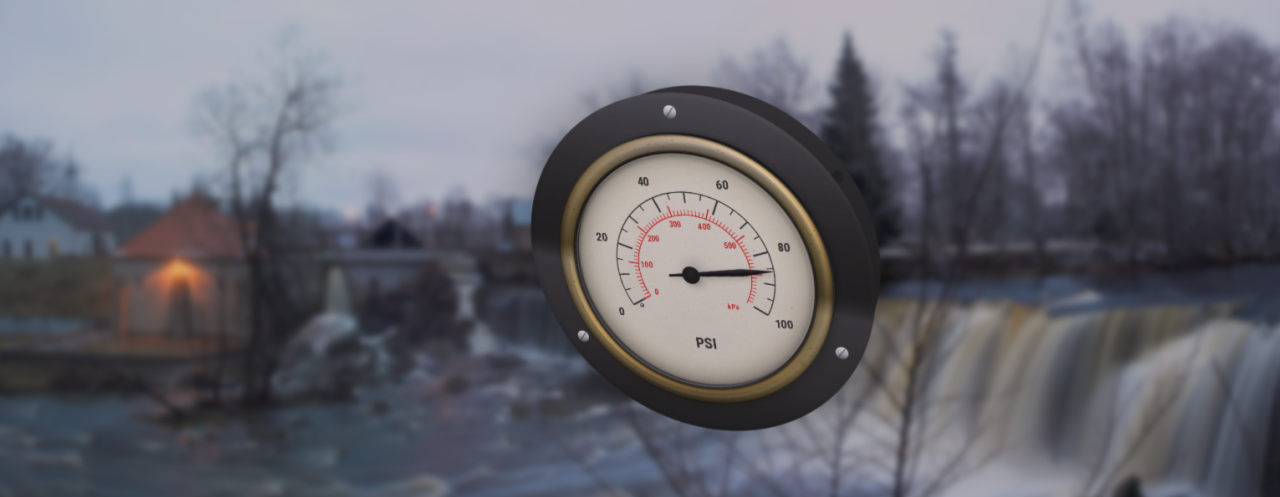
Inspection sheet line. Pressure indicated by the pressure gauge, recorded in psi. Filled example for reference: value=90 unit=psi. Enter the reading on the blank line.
value=85 unit=psi
